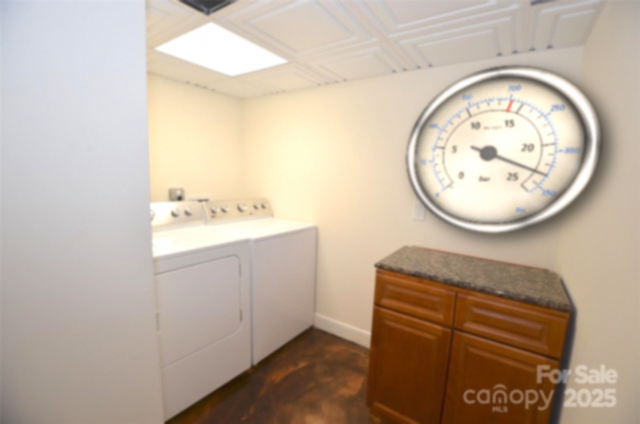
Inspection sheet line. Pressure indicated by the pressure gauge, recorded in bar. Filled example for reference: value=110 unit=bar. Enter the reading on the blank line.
value=23 unit=bar
